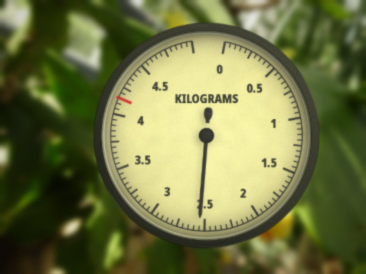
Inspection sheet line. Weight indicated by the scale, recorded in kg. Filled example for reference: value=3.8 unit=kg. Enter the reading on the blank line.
value=2.55 unit=kg
